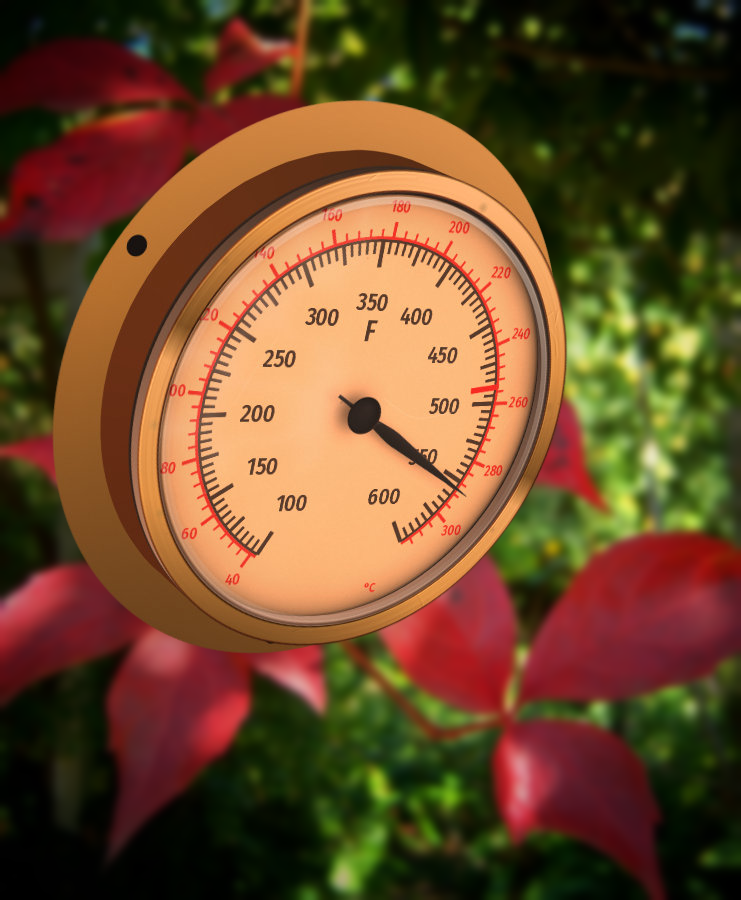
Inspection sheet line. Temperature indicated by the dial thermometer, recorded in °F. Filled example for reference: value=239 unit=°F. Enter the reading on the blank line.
value=555 unit=°F
